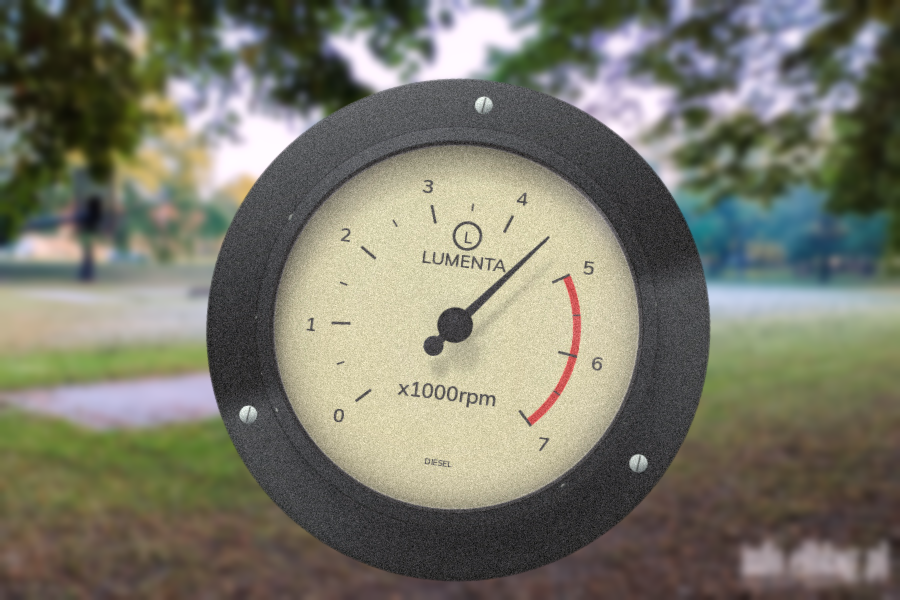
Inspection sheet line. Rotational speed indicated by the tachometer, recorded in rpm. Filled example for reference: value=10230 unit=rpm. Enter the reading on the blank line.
value=4500 unit=rpm
